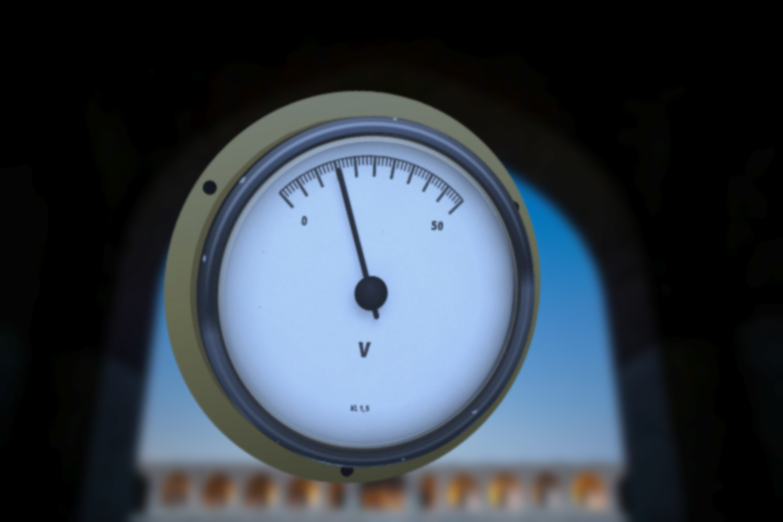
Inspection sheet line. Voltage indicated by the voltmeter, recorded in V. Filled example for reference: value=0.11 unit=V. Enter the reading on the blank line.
value=15 unit=V
